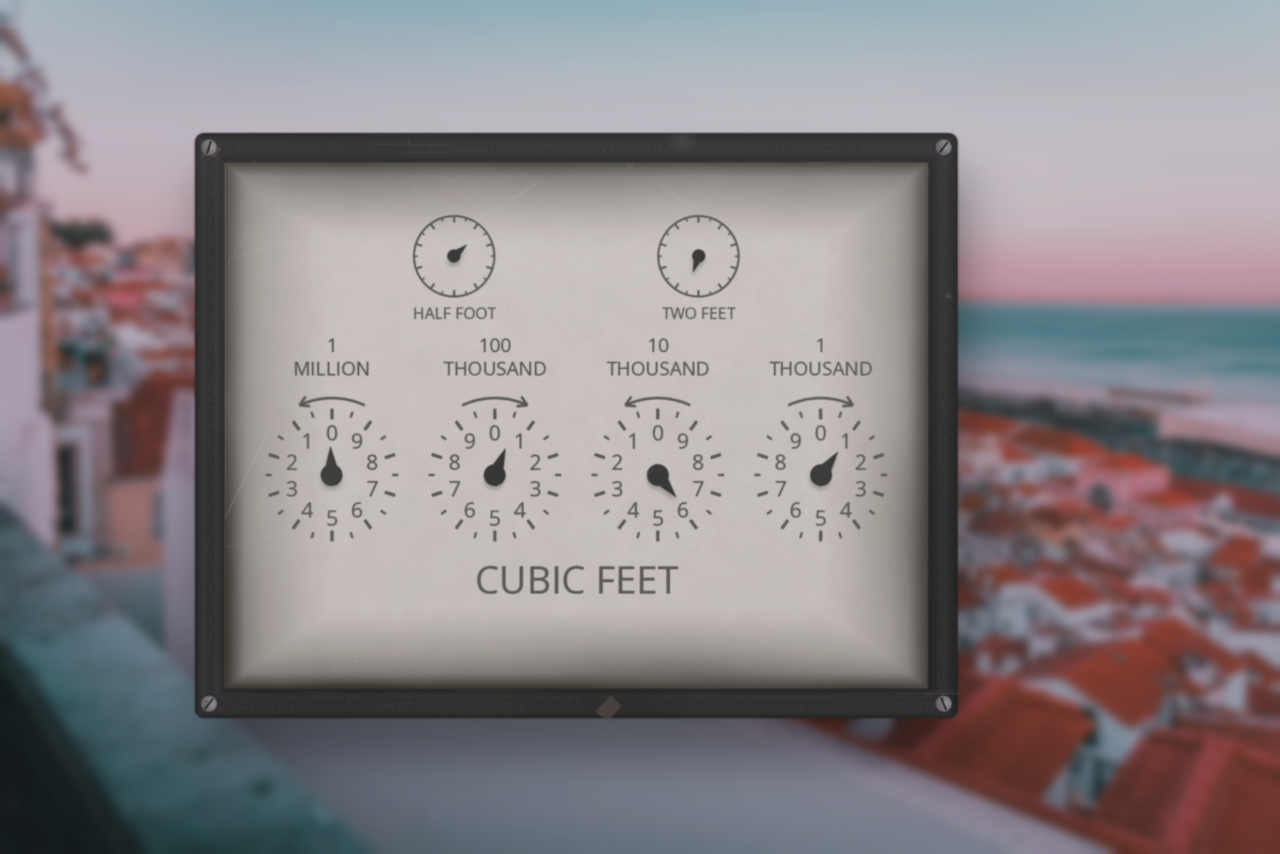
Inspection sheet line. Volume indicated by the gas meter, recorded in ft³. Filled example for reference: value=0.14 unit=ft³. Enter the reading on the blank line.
value=6100 unit=ft³
